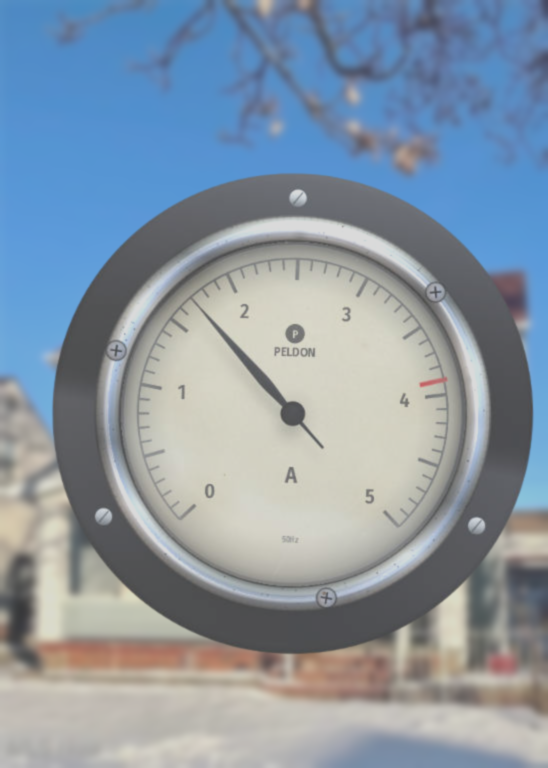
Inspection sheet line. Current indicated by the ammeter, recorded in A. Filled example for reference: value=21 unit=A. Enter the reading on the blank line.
value=1.7 unit=A
